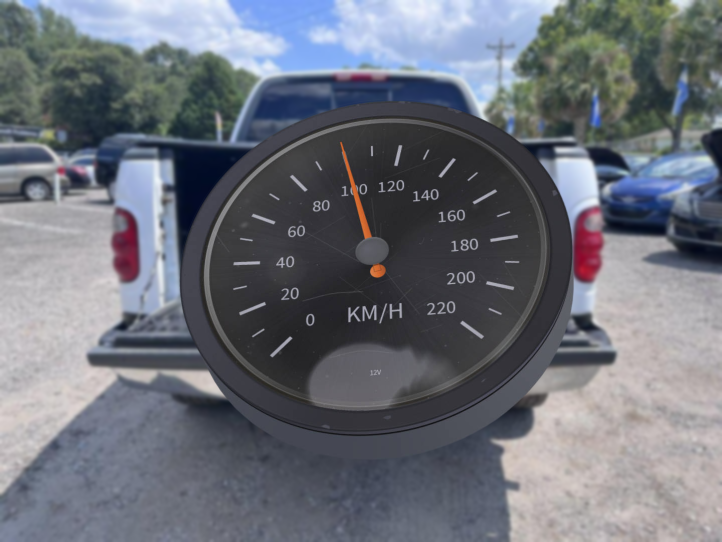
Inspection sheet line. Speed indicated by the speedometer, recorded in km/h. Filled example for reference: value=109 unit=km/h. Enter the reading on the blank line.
value=100 unit=km/h
